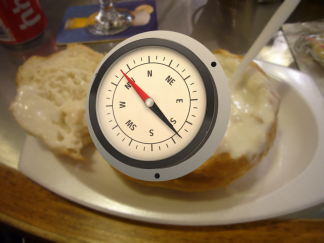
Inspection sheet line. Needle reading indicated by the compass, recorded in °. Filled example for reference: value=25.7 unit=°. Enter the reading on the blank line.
value=320 unit=°
